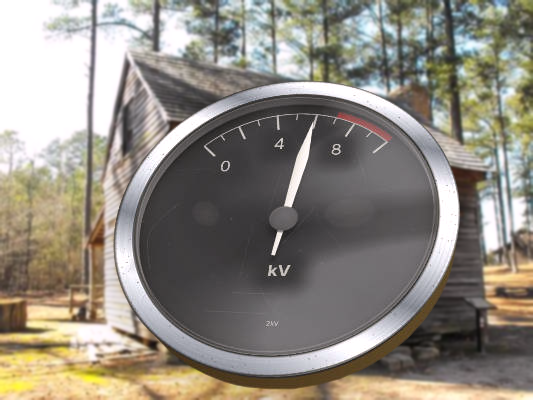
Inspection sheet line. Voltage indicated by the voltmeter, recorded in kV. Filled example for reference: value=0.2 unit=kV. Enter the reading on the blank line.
value=6 unit=kV
